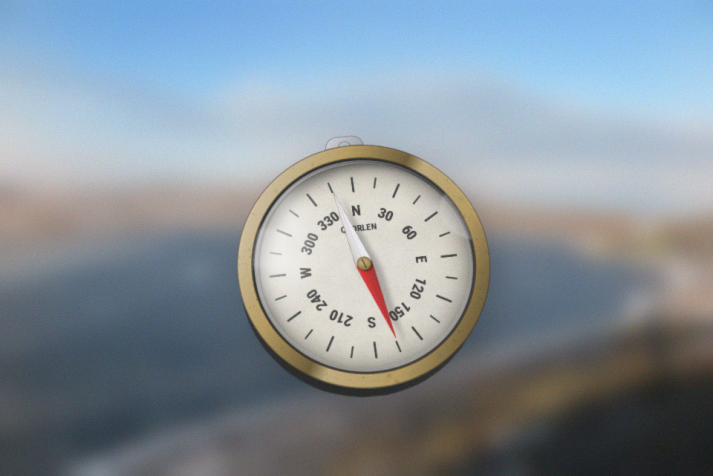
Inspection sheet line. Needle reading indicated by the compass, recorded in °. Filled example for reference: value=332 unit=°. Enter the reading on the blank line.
value=165 unit=°
